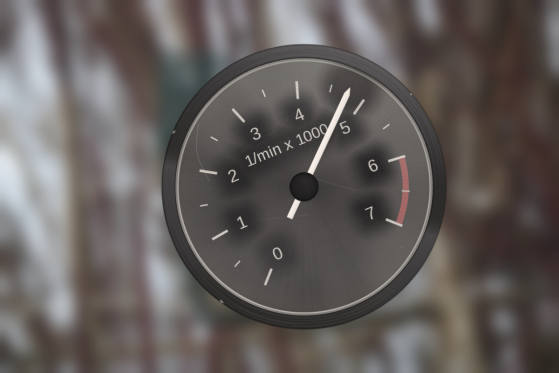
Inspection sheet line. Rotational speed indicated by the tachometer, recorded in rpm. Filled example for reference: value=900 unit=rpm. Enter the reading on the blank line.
value=4750 unit=rpm
